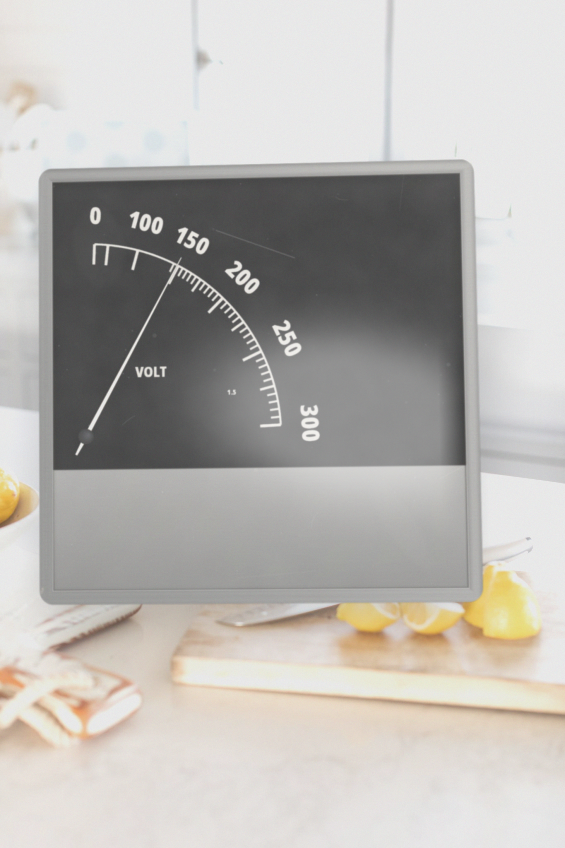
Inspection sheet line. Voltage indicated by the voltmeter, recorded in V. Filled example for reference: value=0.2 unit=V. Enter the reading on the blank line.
value=150 unit=V
